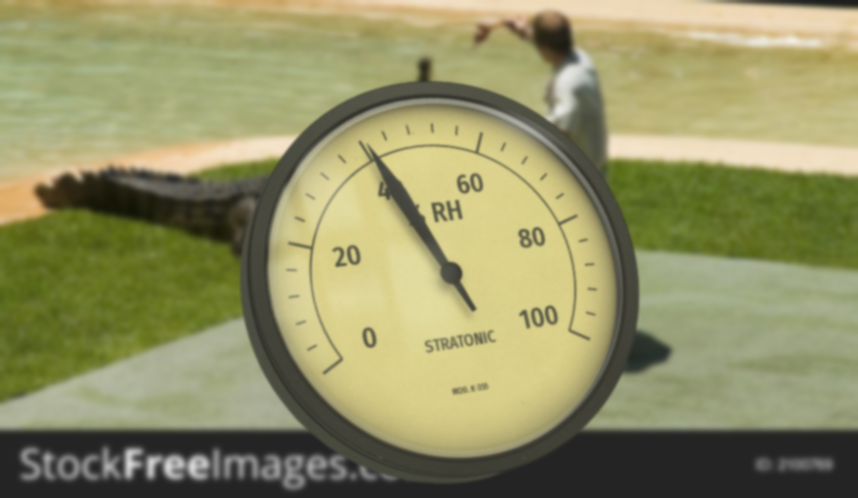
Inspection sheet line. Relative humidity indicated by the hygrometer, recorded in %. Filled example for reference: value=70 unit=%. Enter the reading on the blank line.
value=40 unit=%
